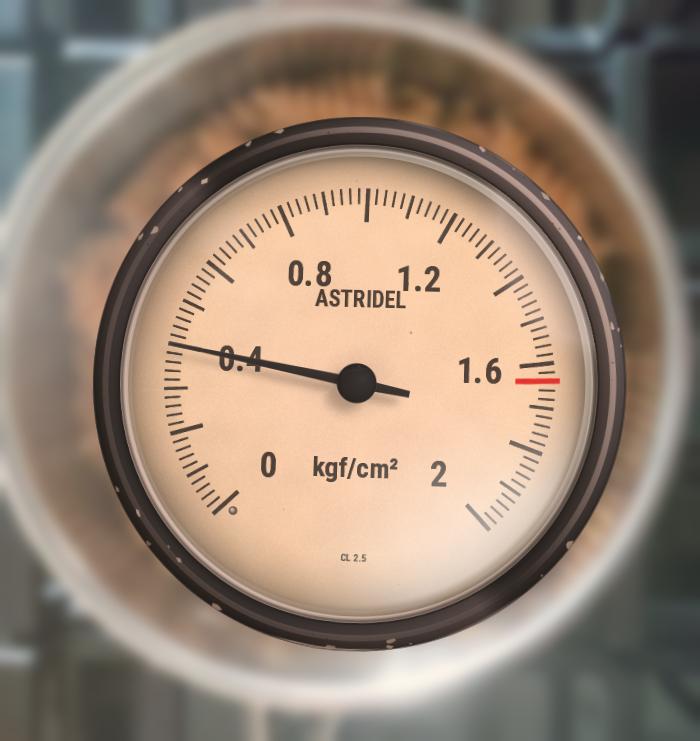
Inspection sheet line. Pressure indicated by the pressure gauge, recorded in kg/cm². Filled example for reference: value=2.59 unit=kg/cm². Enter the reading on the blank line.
value=0.4 unit=kg/cm²
